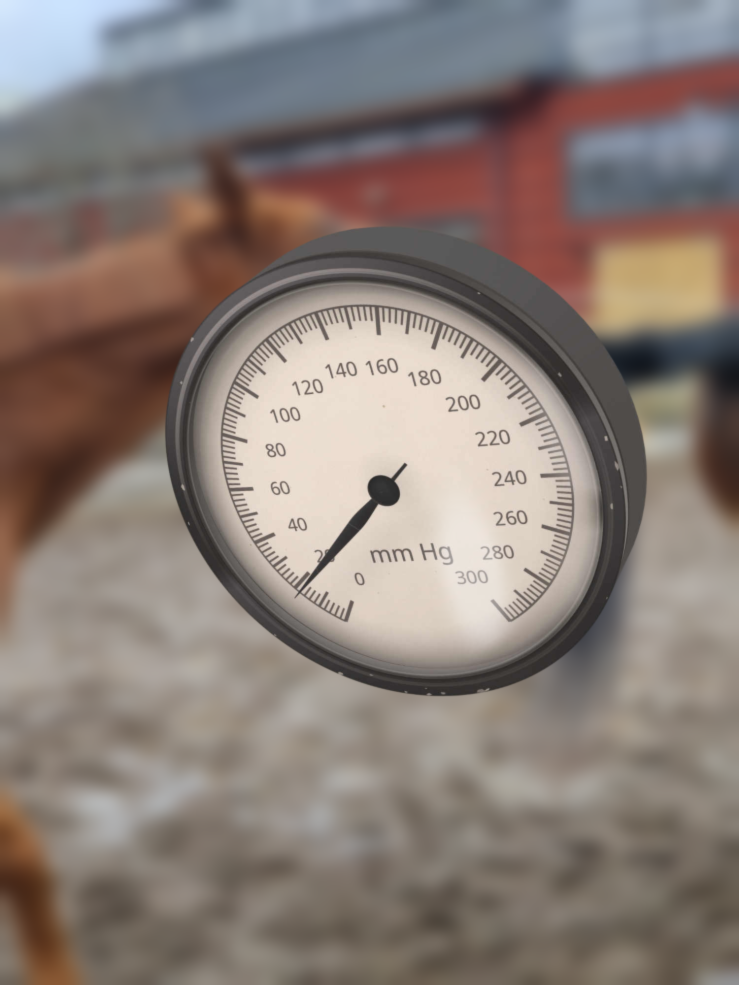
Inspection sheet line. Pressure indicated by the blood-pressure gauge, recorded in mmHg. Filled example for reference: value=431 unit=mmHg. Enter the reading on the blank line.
value=18 unit=mmHg
